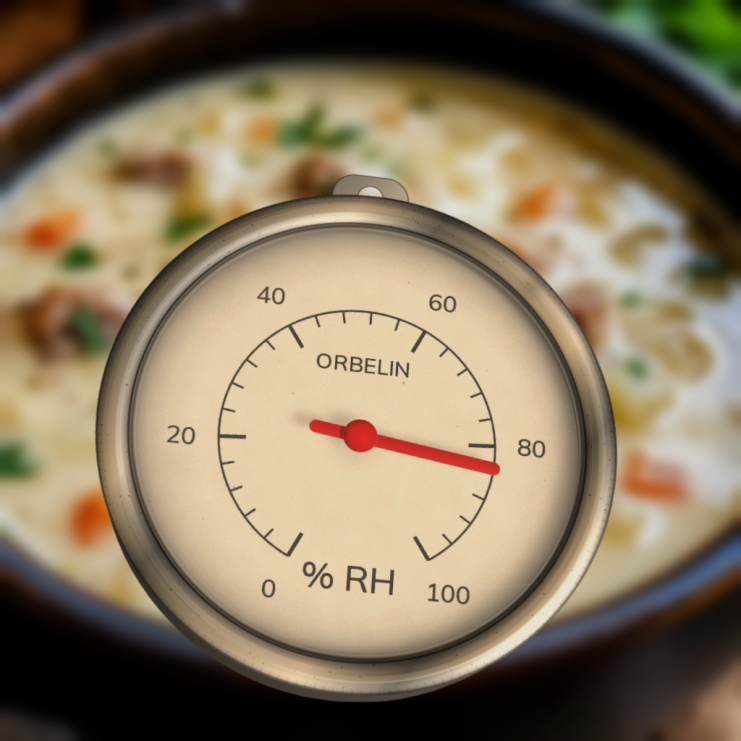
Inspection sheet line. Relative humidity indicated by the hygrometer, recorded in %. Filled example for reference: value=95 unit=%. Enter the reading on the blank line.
value=84 unit=%
